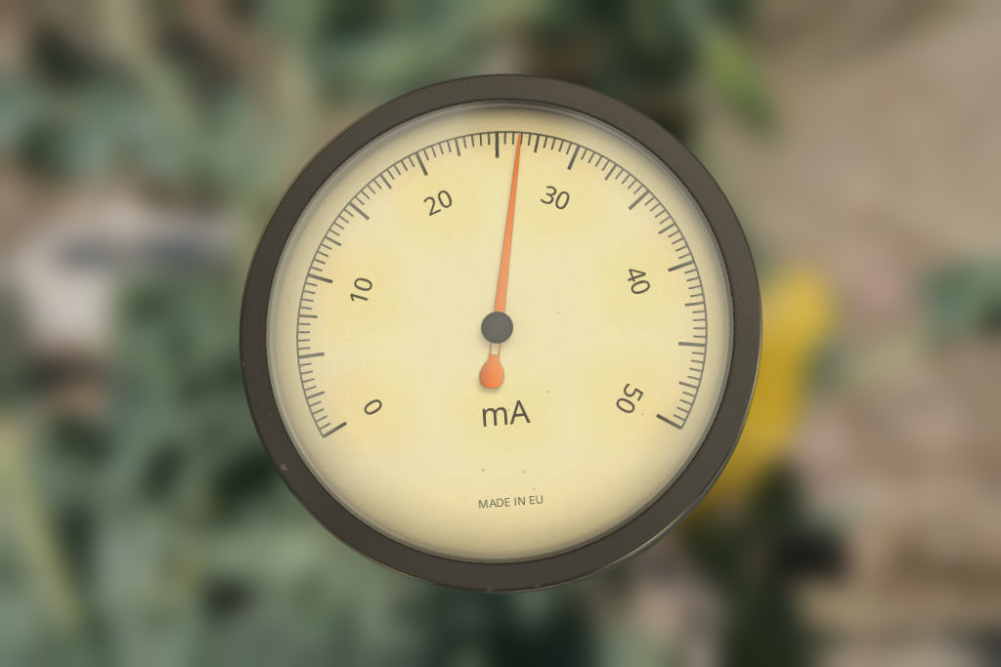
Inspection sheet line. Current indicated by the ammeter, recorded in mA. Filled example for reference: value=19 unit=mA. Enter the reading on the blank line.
value=26.5 unit=mA
